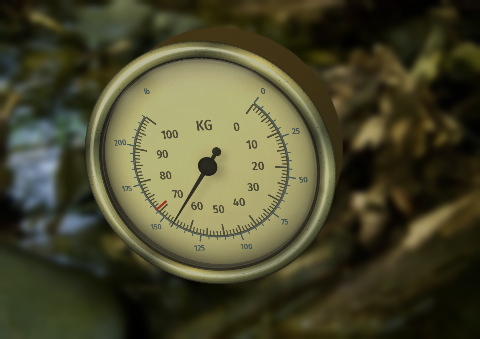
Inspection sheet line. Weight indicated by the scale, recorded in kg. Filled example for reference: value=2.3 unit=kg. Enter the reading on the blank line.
value=65 unit=kg
